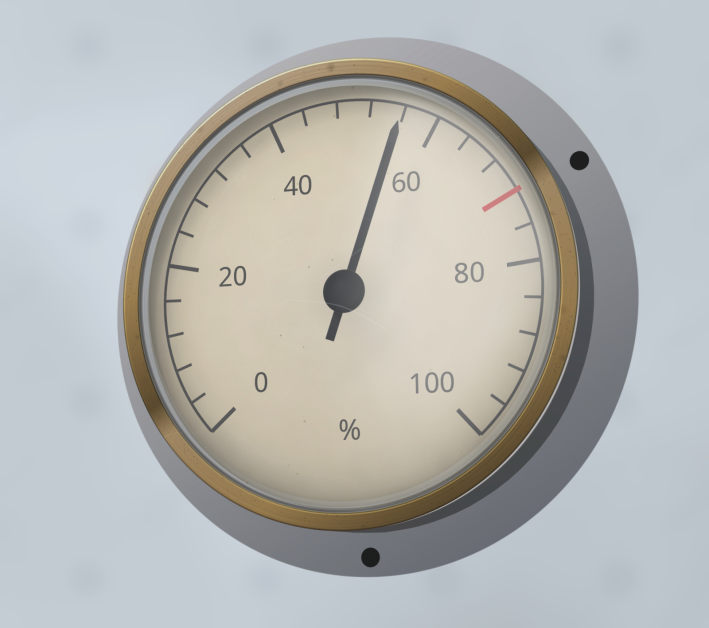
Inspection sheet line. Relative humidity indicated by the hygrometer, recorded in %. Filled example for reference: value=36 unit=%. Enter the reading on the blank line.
value=56 unit=%
